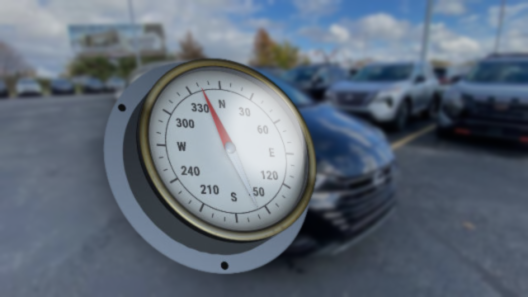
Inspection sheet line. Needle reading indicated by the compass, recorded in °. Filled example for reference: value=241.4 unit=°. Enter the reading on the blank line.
value=340 unit=°
